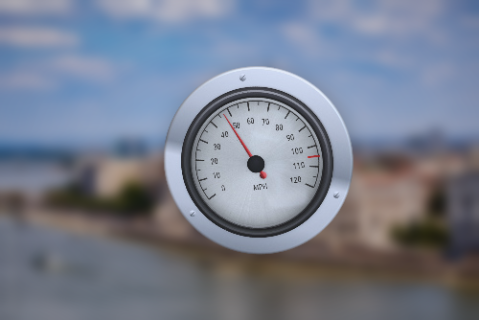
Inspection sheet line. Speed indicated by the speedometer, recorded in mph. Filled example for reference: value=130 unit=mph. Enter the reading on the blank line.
value=47.5 unit=mph
